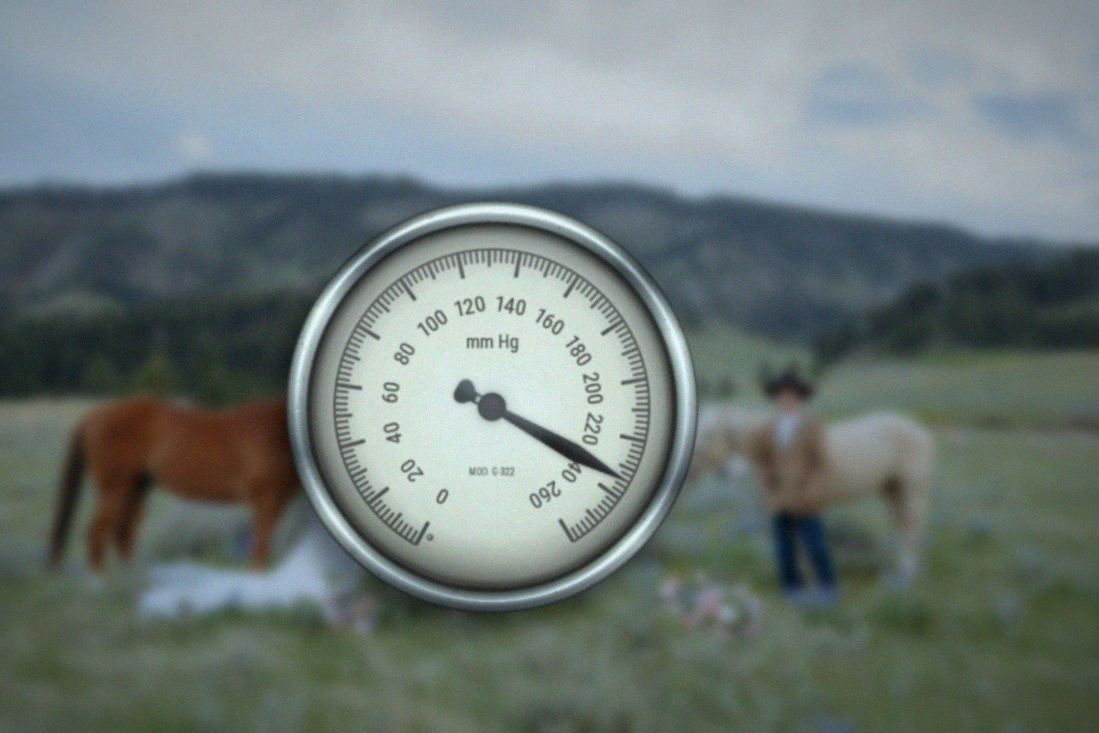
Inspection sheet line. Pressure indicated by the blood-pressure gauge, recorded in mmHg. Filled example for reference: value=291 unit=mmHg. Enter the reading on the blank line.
value=234 unit=mmHg
